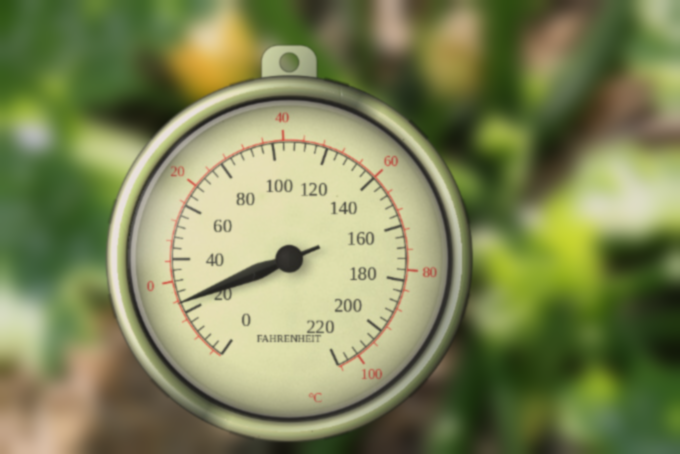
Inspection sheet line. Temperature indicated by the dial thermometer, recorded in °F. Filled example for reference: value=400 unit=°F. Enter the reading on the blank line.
value=24 unit=°F
